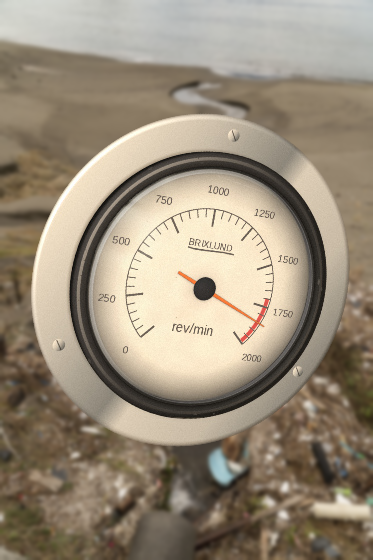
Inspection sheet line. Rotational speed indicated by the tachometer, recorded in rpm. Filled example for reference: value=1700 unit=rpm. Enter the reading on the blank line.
value=1850 unit=rpm
